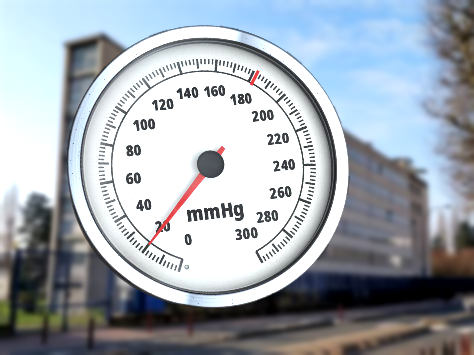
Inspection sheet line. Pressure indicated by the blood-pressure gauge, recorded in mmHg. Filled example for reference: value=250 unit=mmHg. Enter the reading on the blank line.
value=20 unit=mmHg
